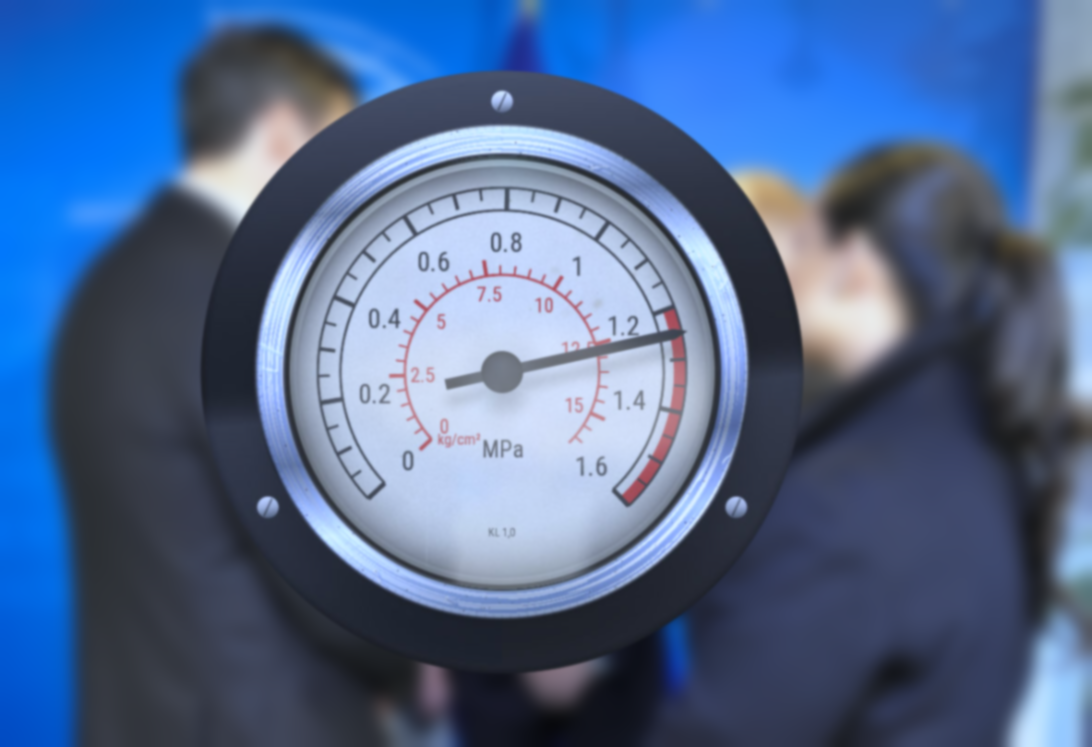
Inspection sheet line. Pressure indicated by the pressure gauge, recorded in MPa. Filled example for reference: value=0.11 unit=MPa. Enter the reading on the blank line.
value=1.25 unit=MPa
